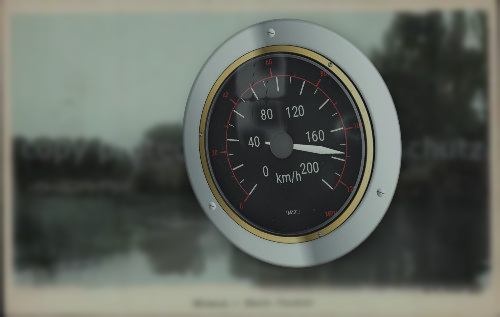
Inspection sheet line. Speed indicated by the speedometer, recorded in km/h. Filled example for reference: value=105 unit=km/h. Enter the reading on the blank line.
value=175 unit=km/h
